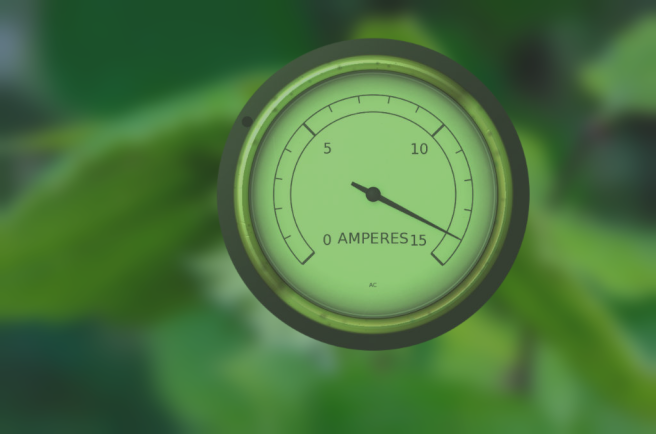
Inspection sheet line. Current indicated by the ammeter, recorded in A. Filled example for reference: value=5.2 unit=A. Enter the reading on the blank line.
value=14 unit=A
